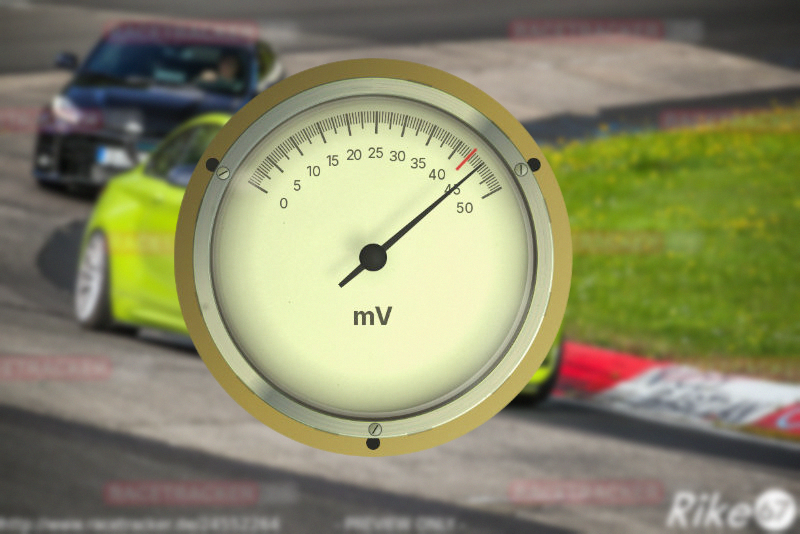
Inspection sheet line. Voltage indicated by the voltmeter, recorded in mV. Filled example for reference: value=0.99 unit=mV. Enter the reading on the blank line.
value=45 unit=mV
